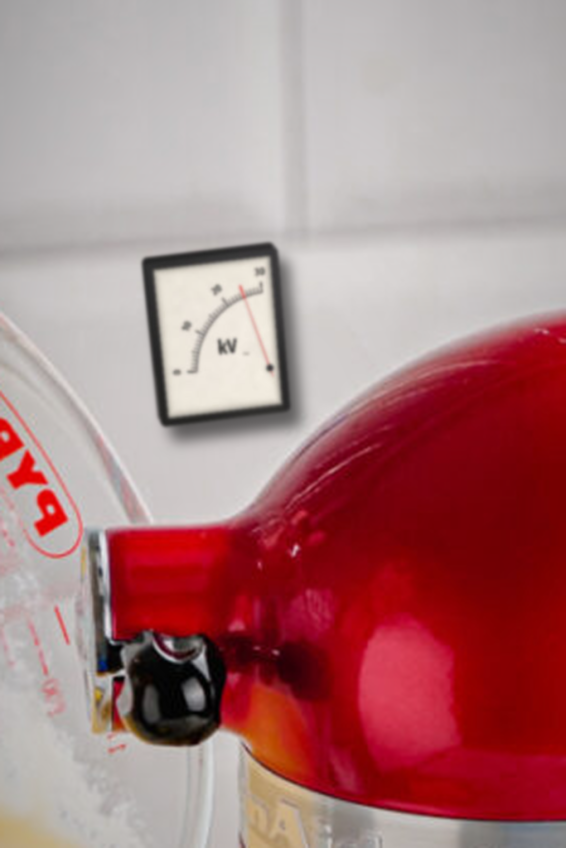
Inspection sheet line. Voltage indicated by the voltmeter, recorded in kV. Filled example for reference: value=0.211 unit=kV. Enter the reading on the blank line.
value=25 unit=kV
